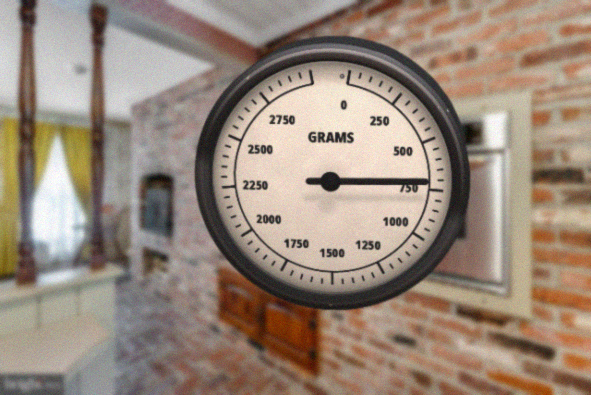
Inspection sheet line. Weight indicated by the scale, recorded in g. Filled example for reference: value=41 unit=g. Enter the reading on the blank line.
value=700 unit=g
